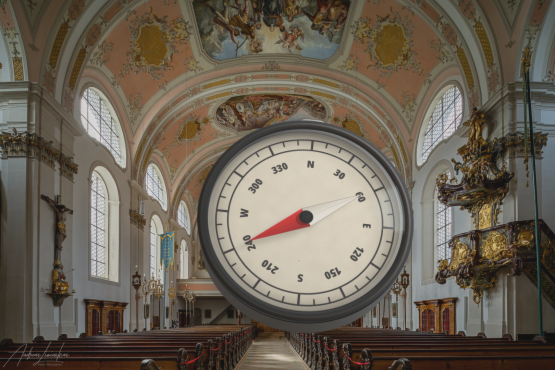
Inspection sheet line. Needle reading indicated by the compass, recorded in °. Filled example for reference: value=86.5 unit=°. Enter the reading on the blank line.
value=240 unit=°
